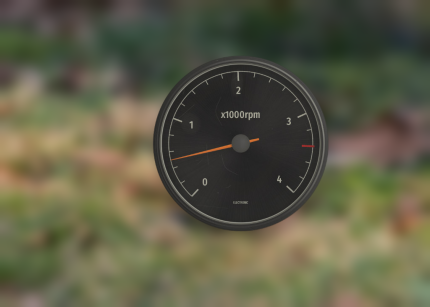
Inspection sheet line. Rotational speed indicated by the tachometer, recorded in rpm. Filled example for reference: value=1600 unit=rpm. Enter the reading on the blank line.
value=500 unit=rpm
